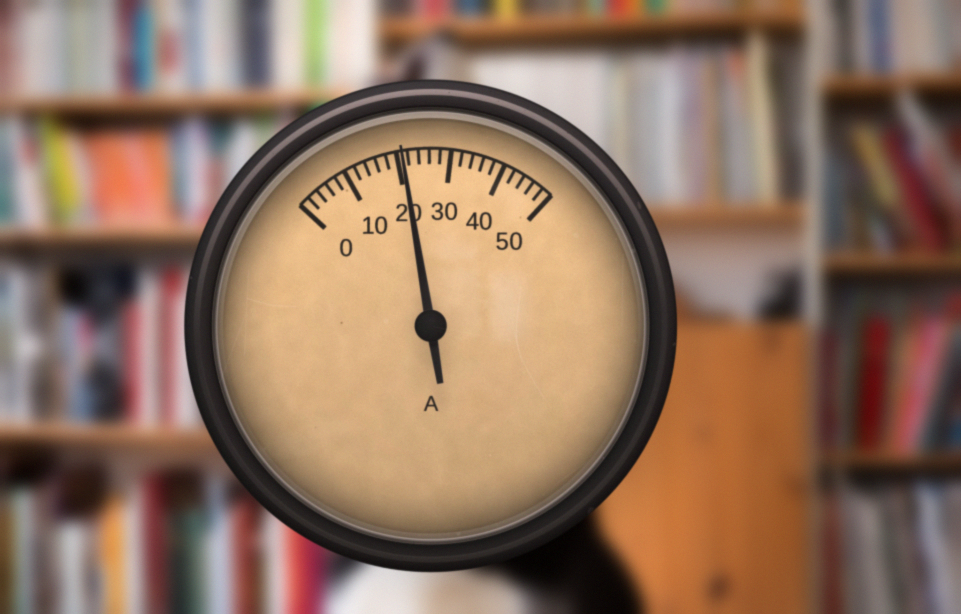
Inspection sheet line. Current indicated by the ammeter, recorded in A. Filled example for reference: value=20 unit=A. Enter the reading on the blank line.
value=21 unit=A
